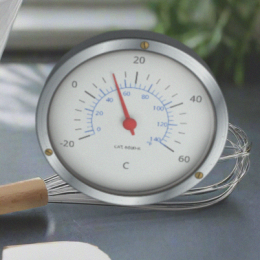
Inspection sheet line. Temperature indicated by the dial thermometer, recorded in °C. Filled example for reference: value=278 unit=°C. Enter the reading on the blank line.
value=12 unit=°C
